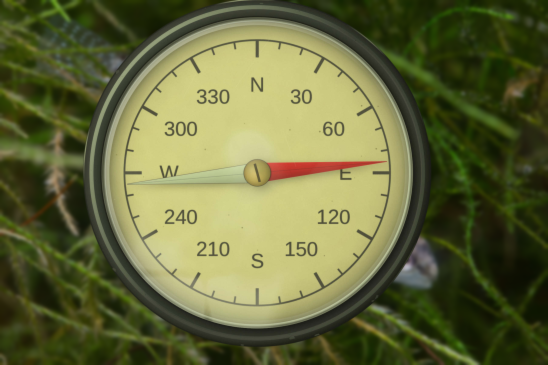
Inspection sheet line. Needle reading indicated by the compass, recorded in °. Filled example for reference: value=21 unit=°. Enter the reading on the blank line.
value=85 unit=°
